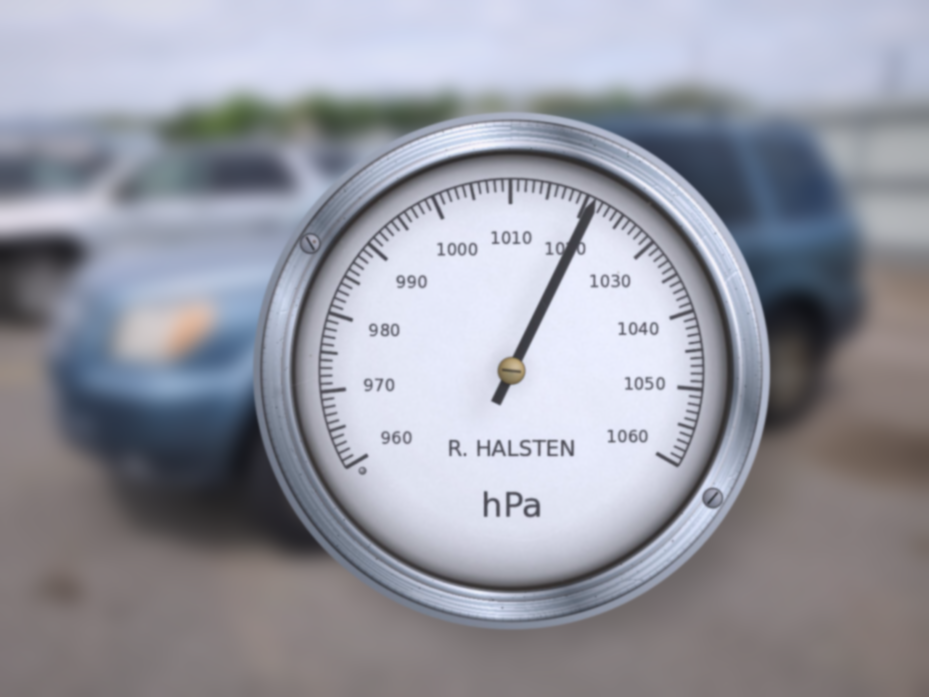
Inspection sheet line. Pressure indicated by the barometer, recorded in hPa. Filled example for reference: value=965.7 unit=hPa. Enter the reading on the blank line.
value=1021 unit=hPa
